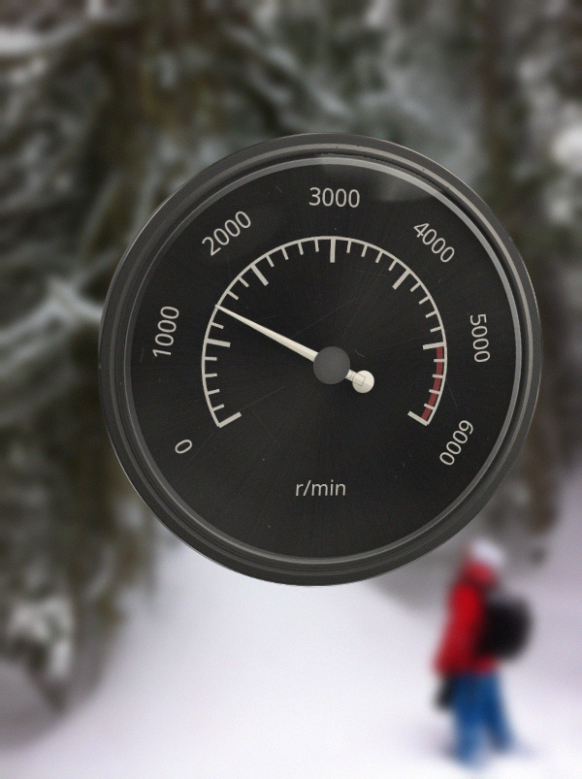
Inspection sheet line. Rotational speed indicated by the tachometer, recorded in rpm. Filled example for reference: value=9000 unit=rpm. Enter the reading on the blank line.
value=1400 unit=rpm
